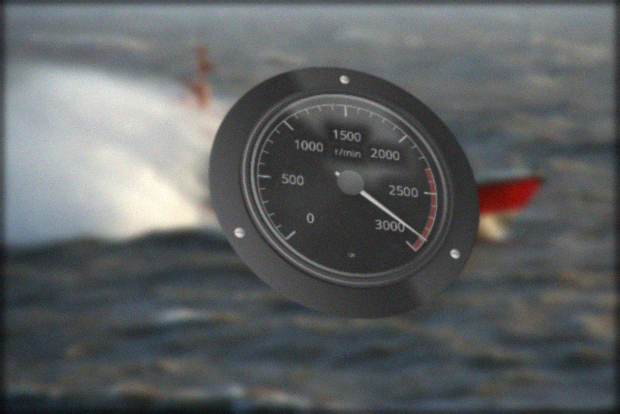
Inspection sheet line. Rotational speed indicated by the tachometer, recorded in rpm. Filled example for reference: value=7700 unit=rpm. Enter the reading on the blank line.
value=2900 unit=rpm
